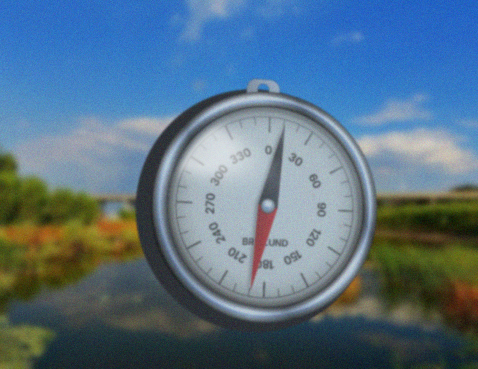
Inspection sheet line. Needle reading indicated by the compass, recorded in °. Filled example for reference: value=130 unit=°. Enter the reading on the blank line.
value=190 unit=°
